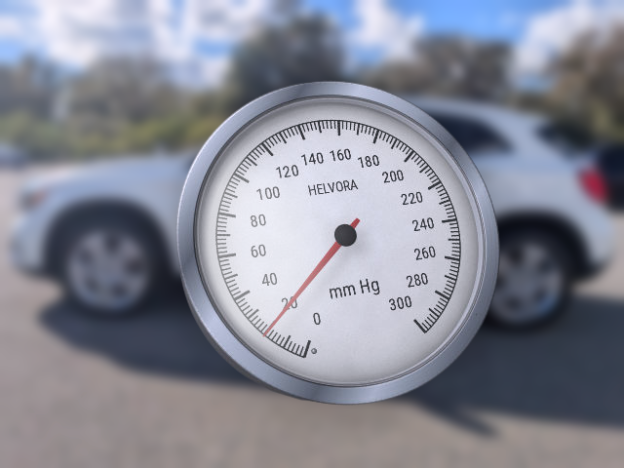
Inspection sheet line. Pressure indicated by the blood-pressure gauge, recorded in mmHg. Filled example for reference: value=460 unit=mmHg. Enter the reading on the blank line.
value=20 unit=mmHg
